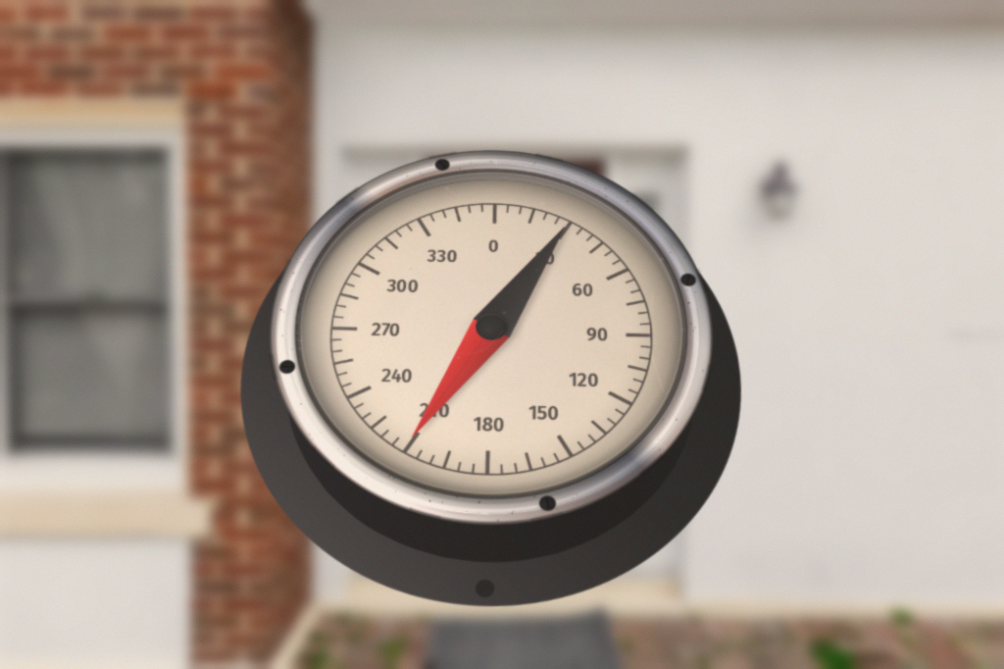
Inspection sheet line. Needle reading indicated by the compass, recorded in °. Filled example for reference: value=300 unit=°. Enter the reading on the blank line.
value=210 unit=°
